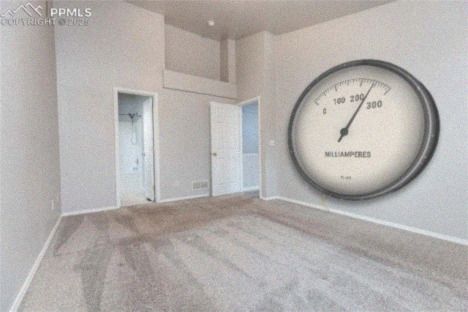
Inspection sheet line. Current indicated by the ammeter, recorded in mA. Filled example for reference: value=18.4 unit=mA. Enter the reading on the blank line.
value=250 unit=mA
